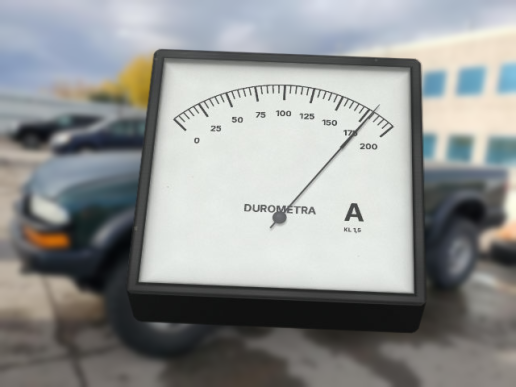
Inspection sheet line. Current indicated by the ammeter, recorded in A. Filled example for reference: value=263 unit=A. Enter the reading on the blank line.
value=180 unit=A
